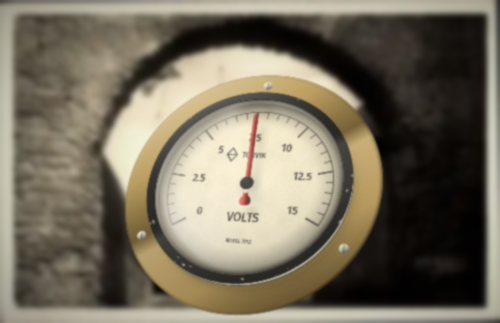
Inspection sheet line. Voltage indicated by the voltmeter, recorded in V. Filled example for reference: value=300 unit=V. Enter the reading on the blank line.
value=7.5 unit=V
